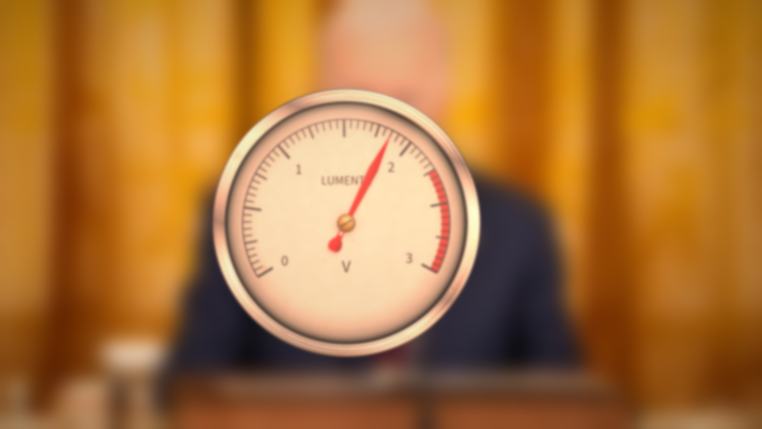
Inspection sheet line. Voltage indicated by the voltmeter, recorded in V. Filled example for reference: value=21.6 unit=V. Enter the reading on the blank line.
value=1.85 unit=V
